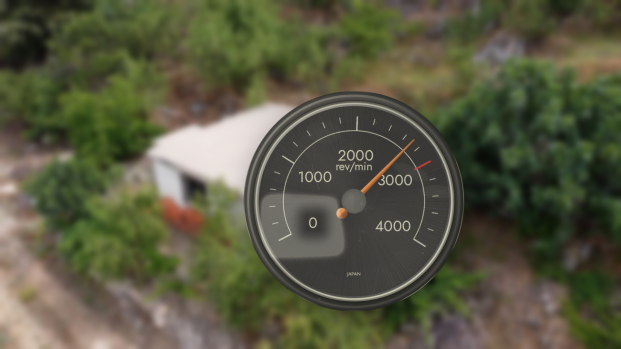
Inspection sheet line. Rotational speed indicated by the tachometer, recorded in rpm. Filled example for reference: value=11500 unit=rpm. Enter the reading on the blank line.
value=2700 unit=rpm
